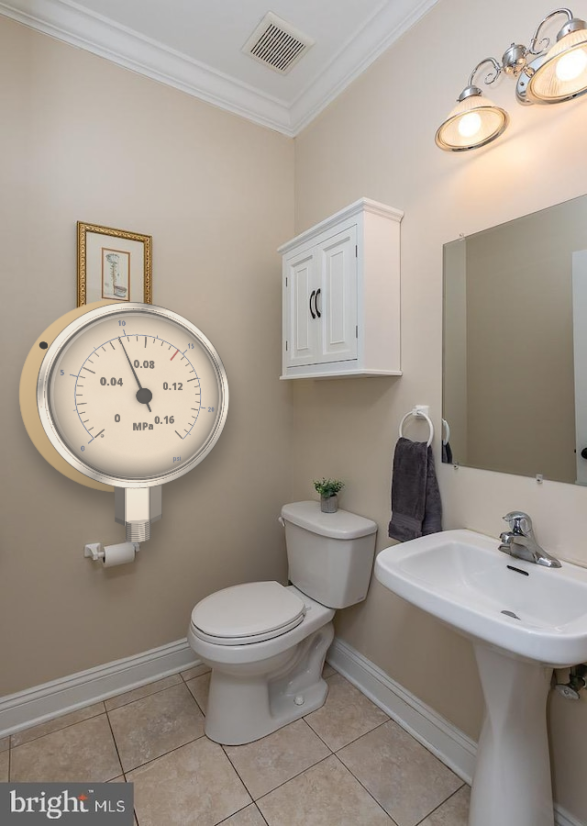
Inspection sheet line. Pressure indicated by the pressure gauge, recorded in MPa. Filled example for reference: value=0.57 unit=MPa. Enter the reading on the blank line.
value=0.065 unit=MPa
